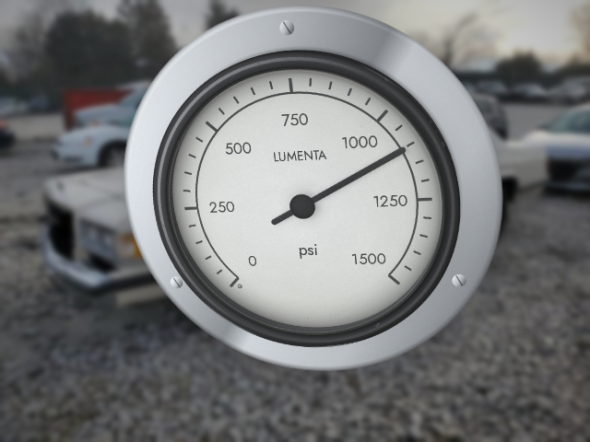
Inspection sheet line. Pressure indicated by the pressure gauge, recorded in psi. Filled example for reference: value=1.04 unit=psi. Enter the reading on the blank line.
value=1100 unit=psi
